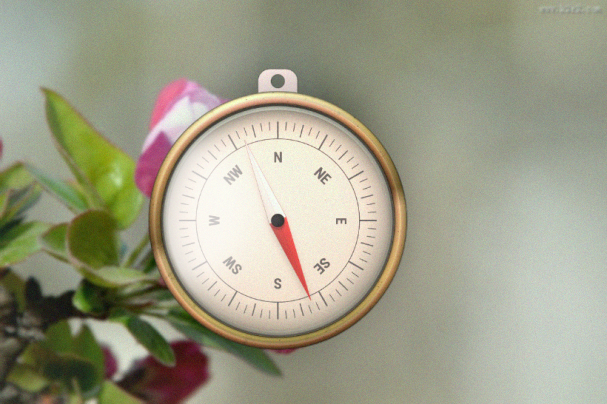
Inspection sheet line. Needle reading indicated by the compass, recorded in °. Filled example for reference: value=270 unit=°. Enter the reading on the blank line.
value=157.5 unit=°
